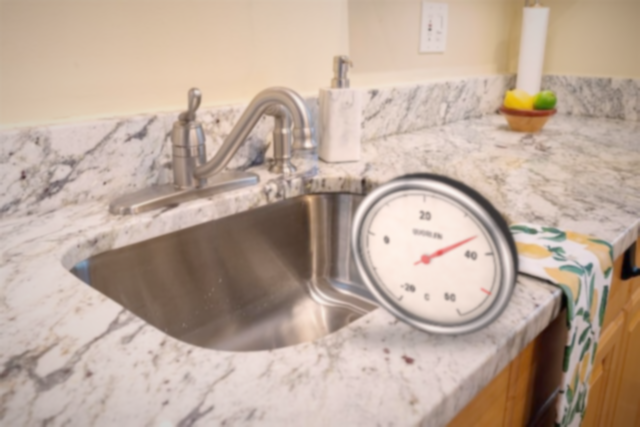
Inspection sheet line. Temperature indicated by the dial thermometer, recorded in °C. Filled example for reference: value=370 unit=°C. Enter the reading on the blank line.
value=35 unit=°C
